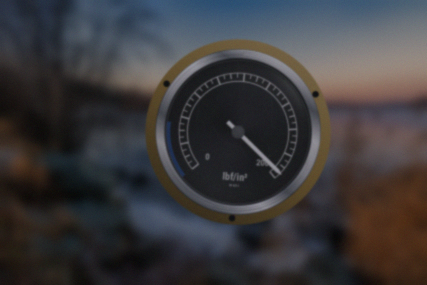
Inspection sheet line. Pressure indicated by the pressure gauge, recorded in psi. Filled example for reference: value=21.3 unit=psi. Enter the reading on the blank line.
value=195 unit=psi
